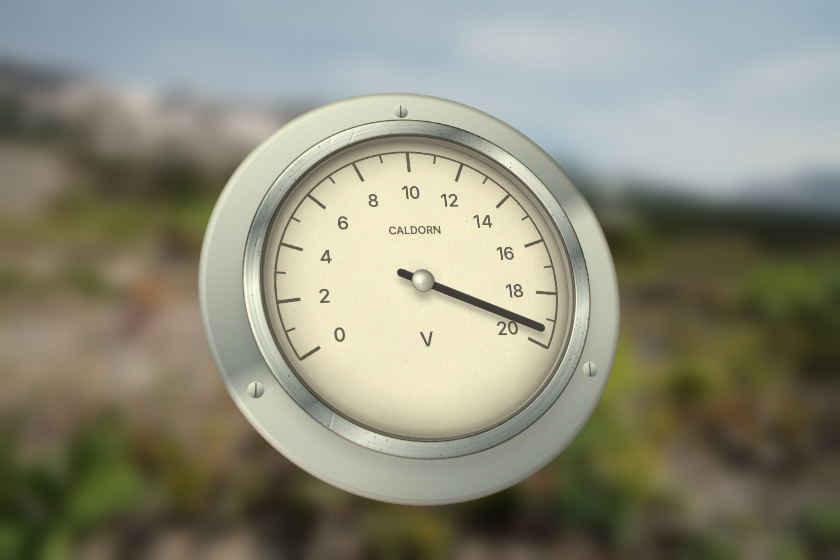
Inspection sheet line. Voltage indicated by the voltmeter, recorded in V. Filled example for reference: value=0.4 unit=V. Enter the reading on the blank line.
value=19.5 unit=V
